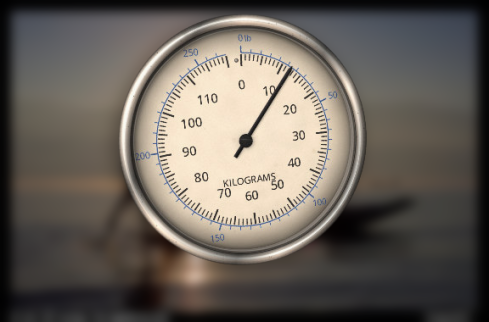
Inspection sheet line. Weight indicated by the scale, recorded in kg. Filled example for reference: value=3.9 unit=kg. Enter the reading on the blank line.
value=12 unit=kg
